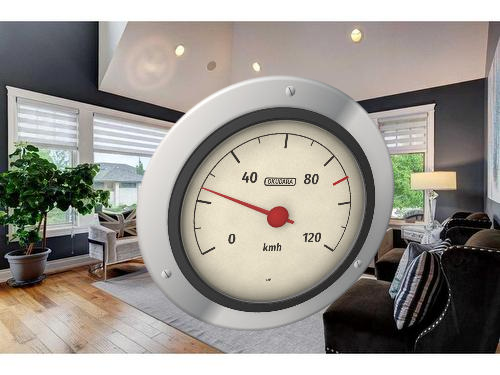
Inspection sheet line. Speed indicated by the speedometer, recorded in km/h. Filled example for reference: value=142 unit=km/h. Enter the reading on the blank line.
value=25 unit=km/h
